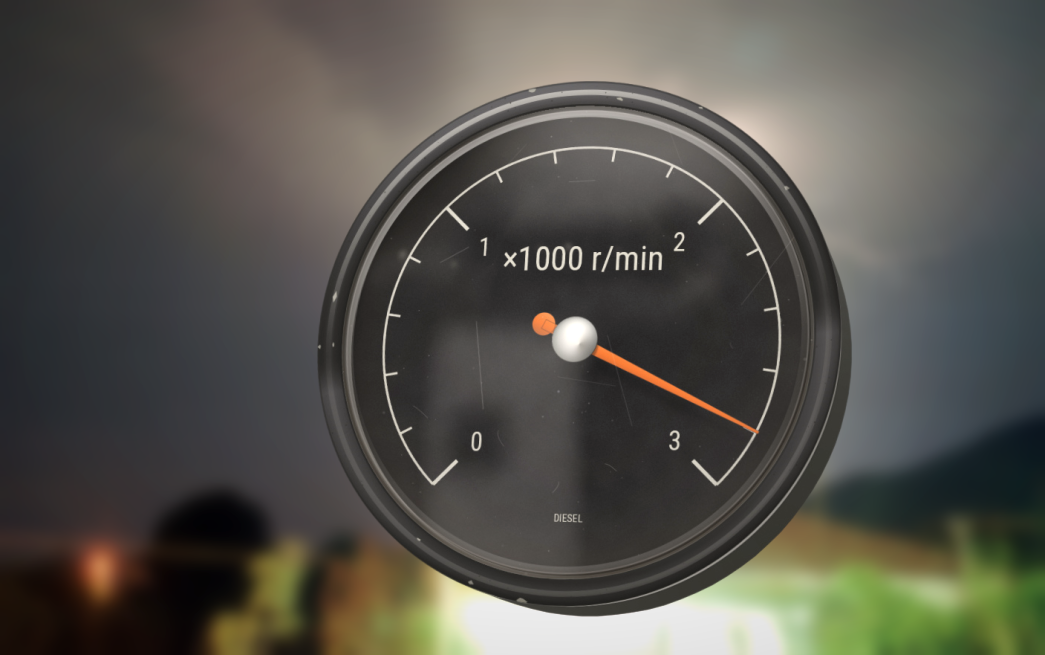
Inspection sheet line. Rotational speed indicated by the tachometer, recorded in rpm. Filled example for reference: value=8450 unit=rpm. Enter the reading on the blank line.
value=2800 unit=rpm
